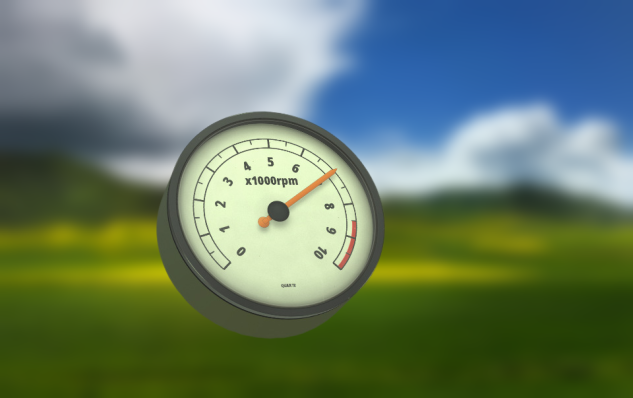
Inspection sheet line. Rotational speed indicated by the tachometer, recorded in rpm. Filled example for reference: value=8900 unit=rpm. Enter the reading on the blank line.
value=7000 unit=rpm
